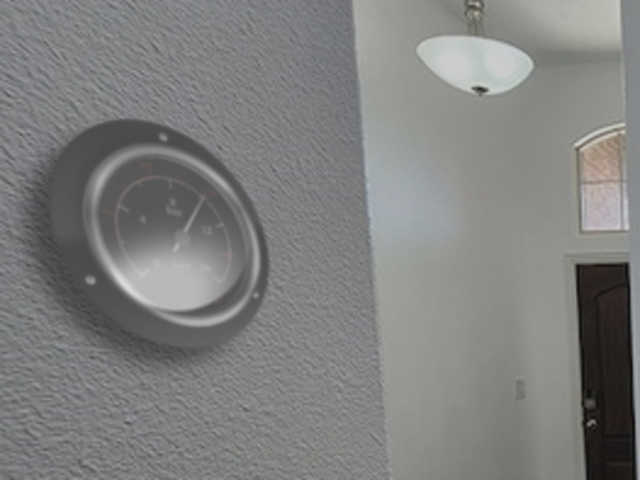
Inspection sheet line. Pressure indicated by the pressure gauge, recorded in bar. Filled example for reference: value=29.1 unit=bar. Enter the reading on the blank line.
value=10 unit=bar
